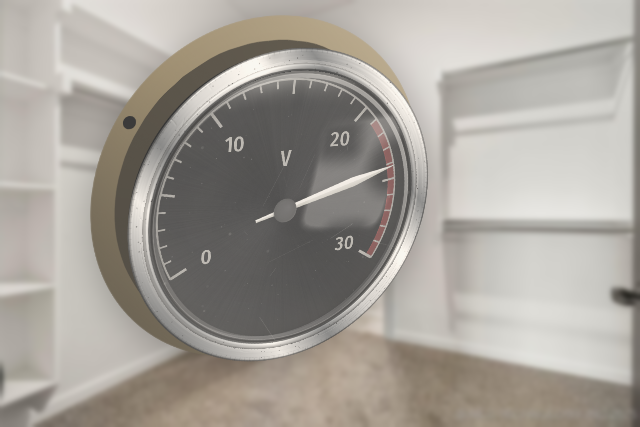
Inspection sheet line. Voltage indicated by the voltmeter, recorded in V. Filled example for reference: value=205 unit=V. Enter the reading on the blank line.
value=24 unit=V
